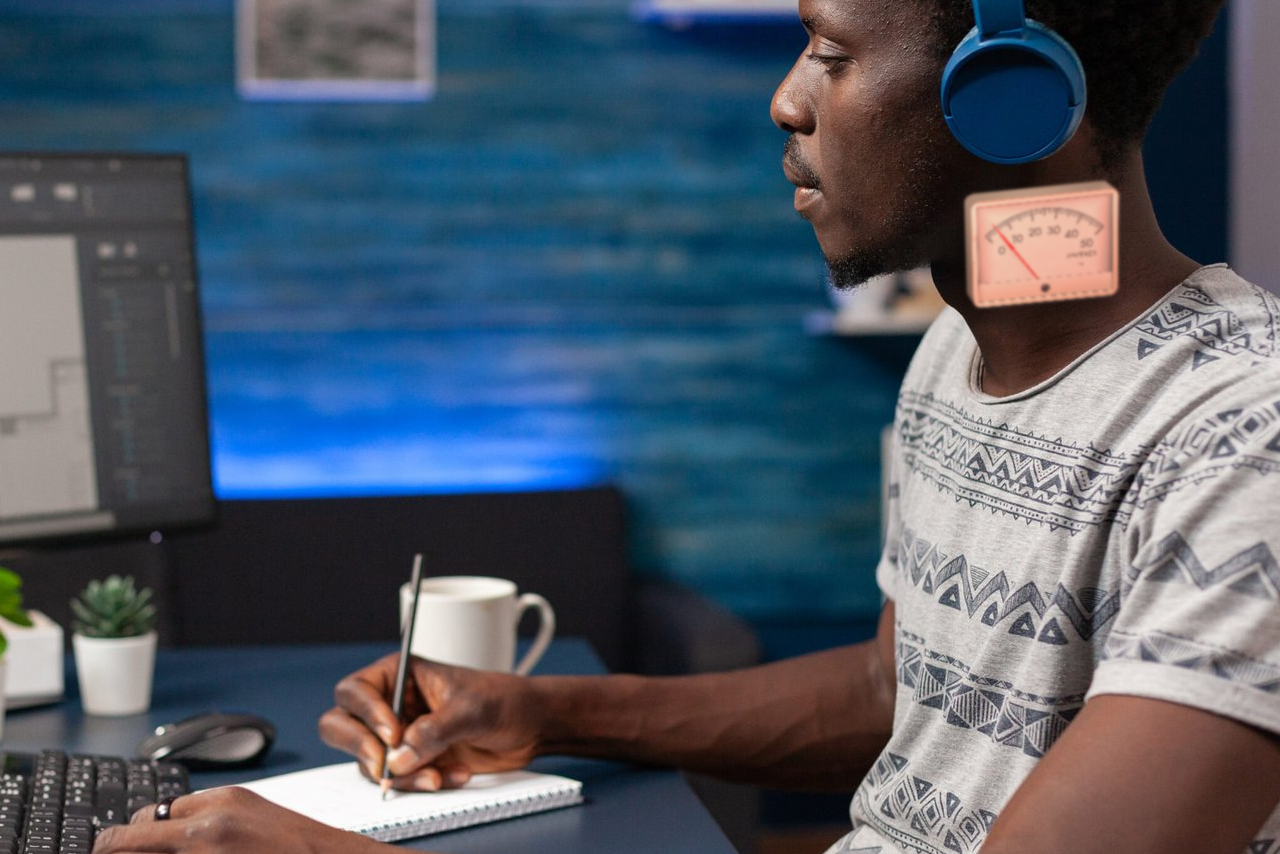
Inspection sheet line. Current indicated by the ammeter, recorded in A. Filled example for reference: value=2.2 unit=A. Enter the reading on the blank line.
value=5 unit=A
